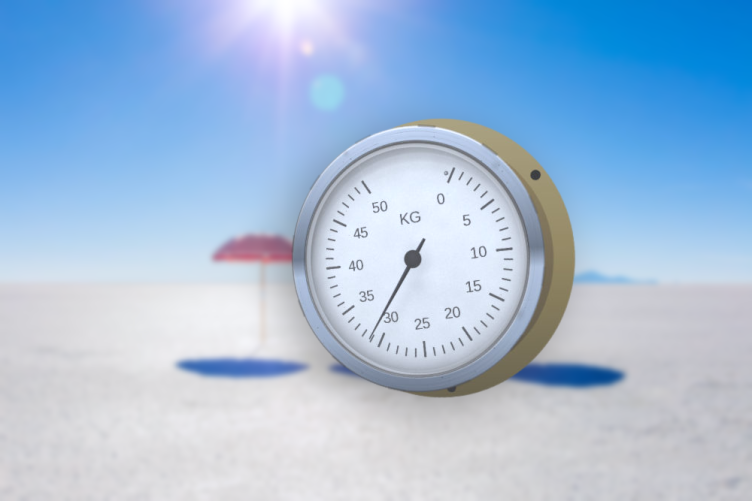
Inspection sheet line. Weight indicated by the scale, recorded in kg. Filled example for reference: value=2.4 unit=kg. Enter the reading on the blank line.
value=31 unit=kg
